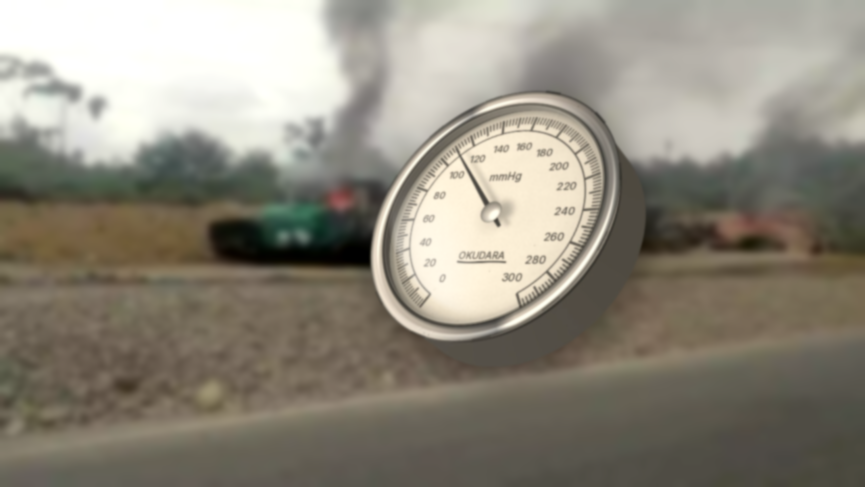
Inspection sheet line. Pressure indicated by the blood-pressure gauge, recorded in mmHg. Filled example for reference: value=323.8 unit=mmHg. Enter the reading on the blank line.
value=110 unit=mmHg
